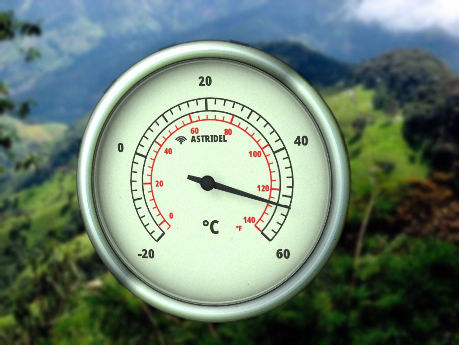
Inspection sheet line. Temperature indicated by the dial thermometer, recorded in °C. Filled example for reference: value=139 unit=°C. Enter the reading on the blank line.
value=52 unit=°C
